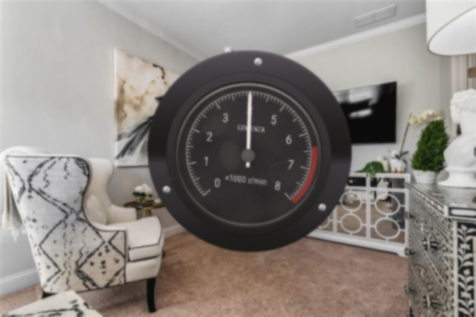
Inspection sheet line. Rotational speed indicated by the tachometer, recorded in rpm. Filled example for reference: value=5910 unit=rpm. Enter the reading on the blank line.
value=4000 unit=rpm
